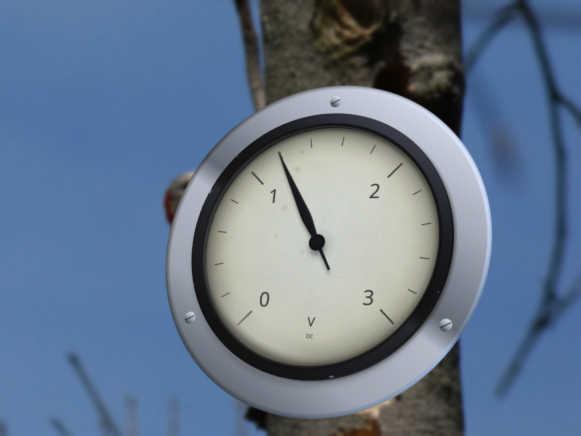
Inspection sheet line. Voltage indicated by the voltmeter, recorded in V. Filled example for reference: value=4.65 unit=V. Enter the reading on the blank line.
value=1.2 unit=V
